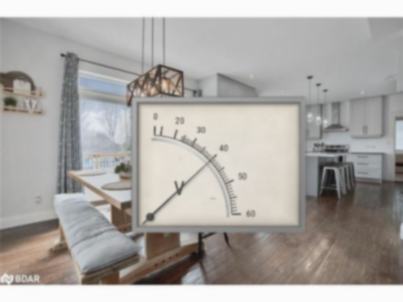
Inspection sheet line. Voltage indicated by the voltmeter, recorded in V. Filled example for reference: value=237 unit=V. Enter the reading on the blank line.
value=40 unit=V
